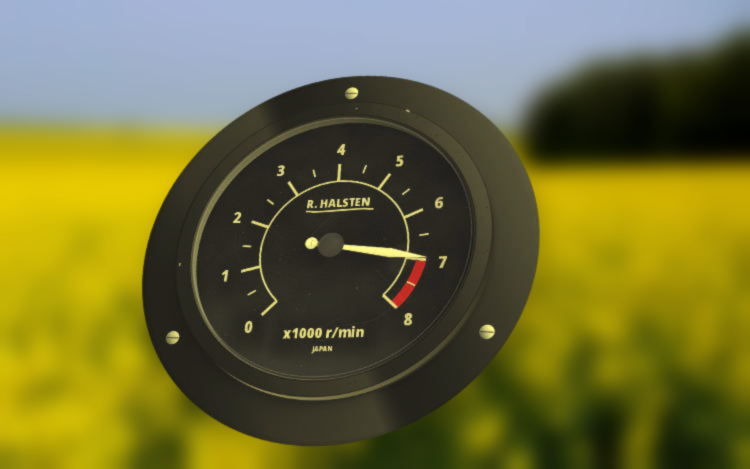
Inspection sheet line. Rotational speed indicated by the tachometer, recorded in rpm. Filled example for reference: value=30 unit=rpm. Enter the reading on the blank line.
value=7000 unit=rpm
